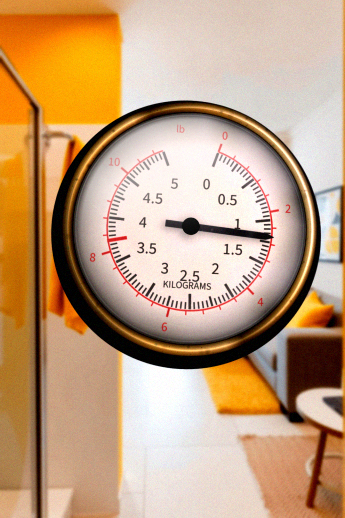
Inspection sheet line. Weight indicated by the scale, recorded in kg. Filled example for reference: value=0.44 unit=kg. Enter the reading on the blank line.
value=1.2 unit=kg
